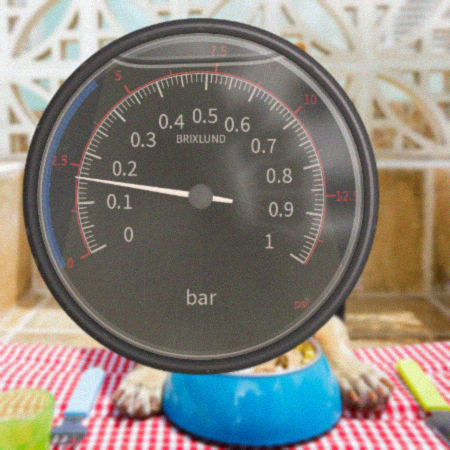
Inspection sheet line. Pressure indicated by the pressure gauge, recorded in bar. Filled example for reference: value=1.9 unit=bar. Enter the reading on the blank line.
value=0.15 unit=bar
